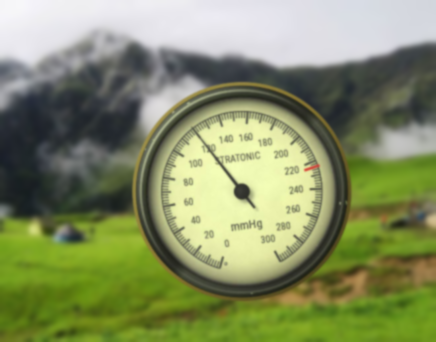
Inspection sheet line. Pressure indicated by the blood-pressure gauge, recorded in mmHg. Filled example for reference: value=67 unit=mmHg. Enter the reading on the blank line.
value=120 unit=mmHg
